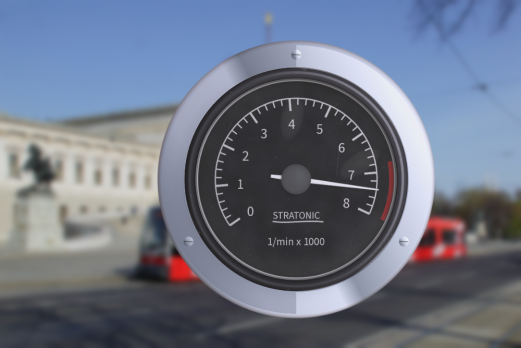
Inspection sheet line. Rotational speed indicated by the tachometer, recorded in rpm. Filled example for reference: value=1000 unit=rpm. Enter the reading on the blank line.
value=7400 unit=rpm
